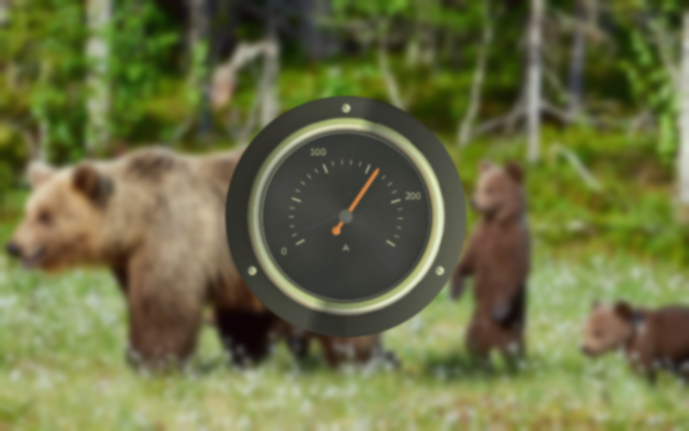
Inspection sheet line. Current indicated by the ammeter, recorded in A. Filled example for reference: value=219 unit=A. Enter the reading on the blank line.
value=160 unit=A
